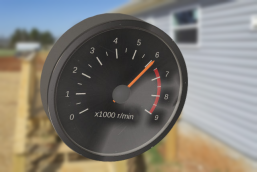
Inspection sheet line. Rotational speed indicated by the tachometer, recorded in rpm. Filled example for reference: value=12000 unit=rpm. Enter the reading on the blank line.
value=6000 unit=rpm
